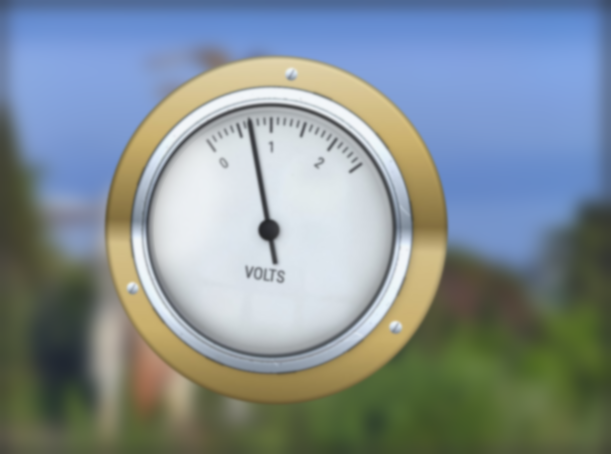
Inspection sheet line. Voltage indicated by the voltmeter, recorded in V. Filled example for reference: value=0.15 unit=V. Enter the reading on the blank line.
value=0.7 unit=V
